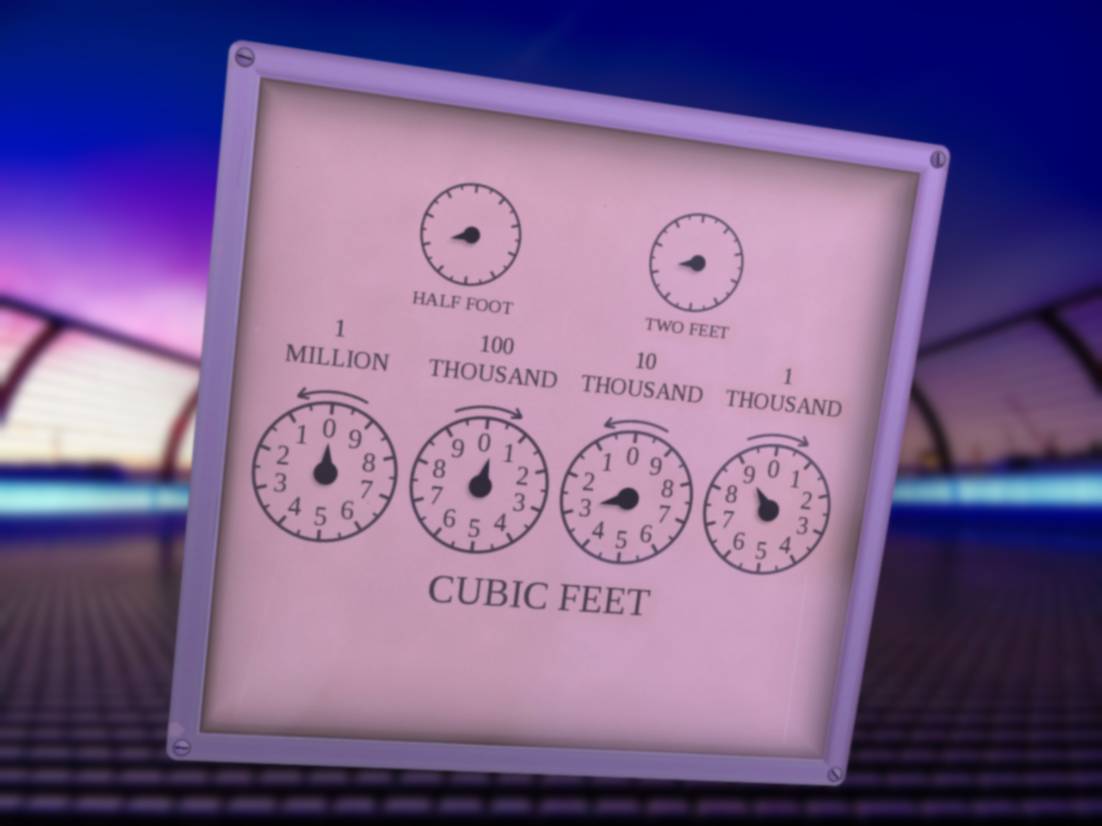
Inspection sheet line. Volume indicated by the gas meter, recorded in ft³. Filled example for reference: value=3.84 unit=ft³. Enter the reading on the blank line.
value=2900 unit=ft³
